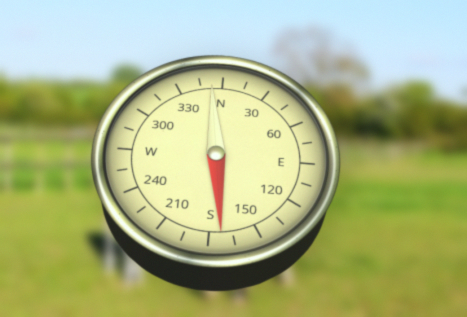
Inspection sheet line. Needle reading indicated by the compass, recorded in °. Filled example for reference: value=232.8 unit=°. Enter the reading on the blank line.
value=172.5 unit=°
